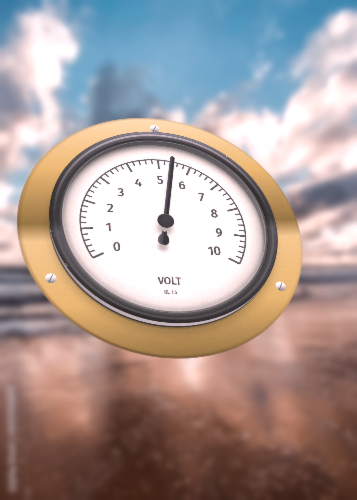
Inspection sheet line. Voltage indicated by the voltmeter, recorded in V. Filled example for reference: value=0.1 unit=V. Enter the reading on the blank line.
value=5.4 unit=V
